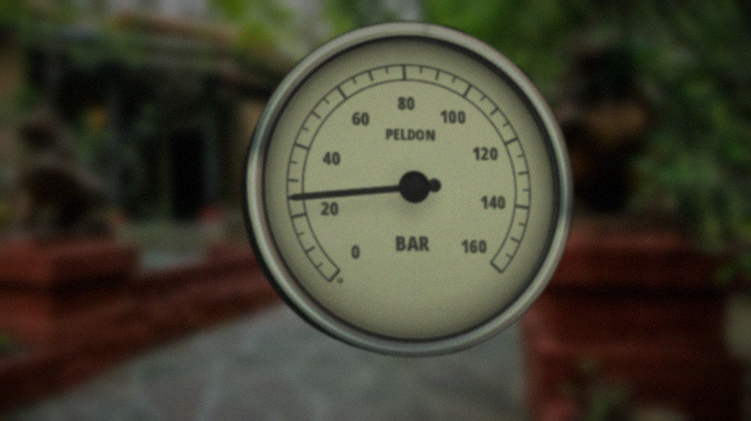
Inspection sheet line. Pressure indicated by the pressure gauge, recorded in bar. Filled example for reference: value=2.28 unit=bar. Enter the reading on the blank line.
value=25 unit=bar
